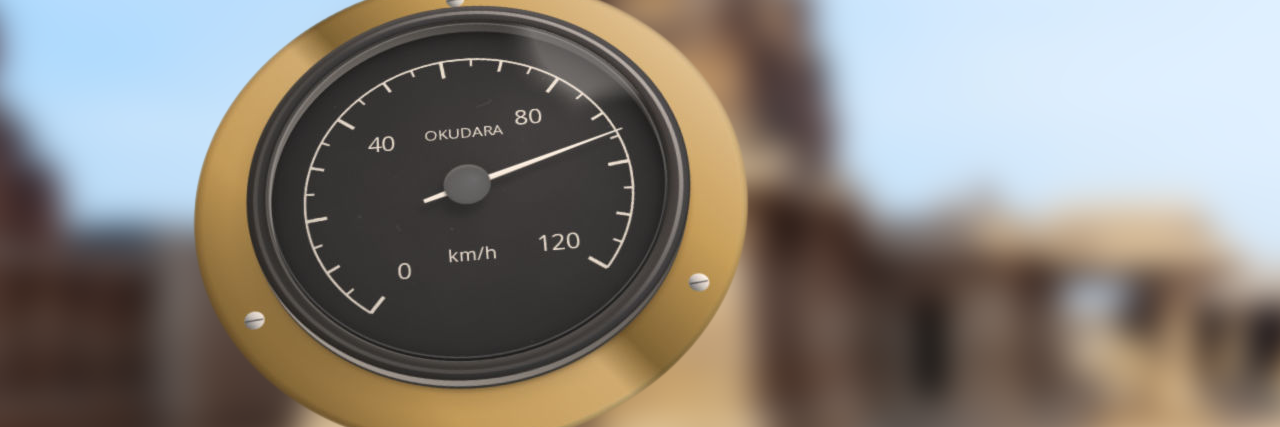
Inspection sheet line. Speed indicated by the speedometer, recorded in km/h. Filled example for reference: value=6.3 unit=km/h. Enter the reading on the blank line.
value=95 unit=km/h
